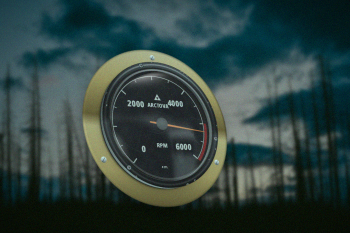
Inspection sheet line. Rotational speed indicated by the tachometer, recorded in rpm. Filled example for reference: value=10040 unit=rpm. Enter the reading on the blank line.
value=5250 unit=rpm
